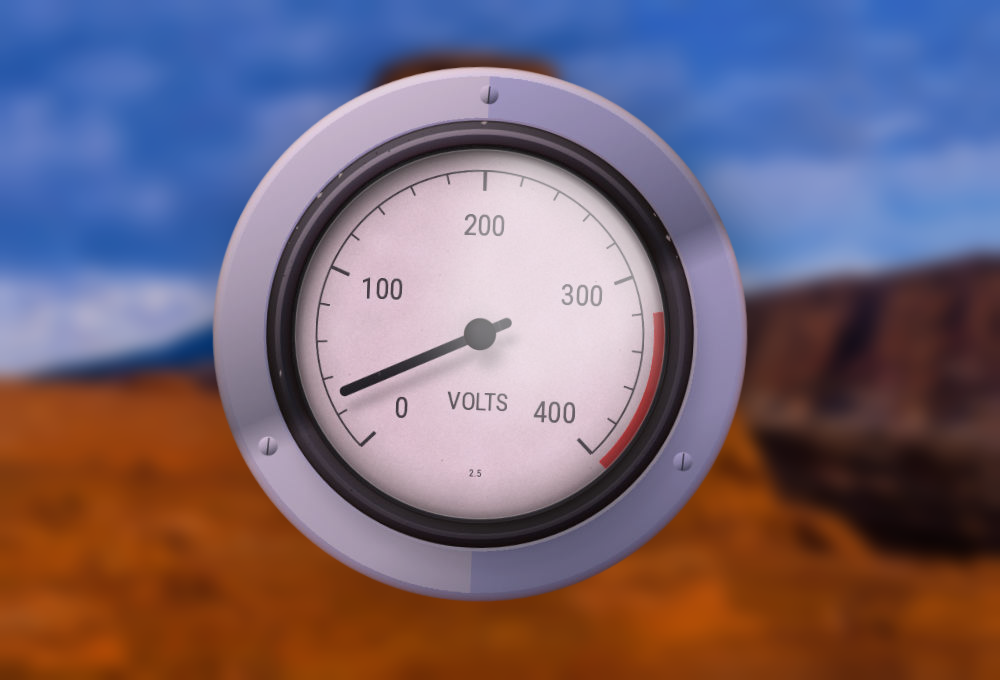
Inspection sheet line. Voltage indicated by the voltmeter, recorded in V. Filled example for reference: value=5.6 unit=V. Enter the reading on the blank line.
value=30 unit=V
